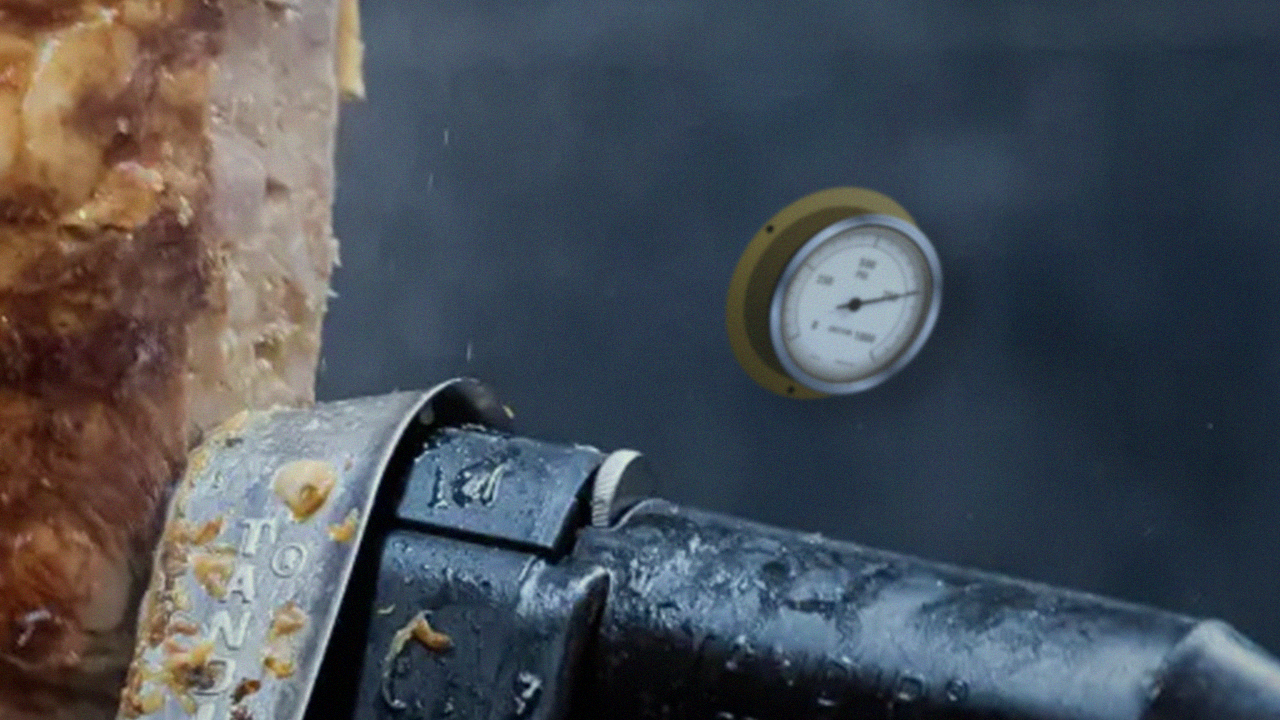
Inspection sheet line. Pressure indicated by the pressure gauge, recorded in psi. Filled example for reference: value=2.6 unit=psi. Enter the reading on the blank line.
value=750 unit=psi
